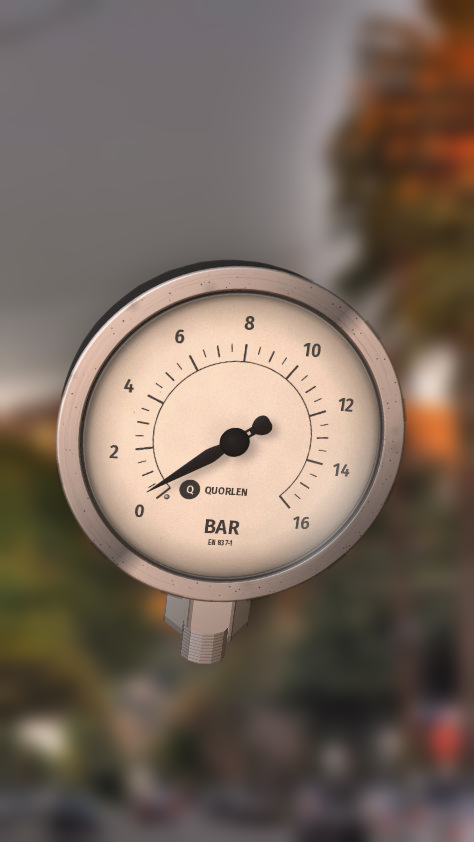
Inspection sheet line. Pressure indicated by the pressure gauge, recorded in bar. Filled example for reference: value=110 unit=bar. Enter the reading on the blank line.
value=0.5 unit=bar
